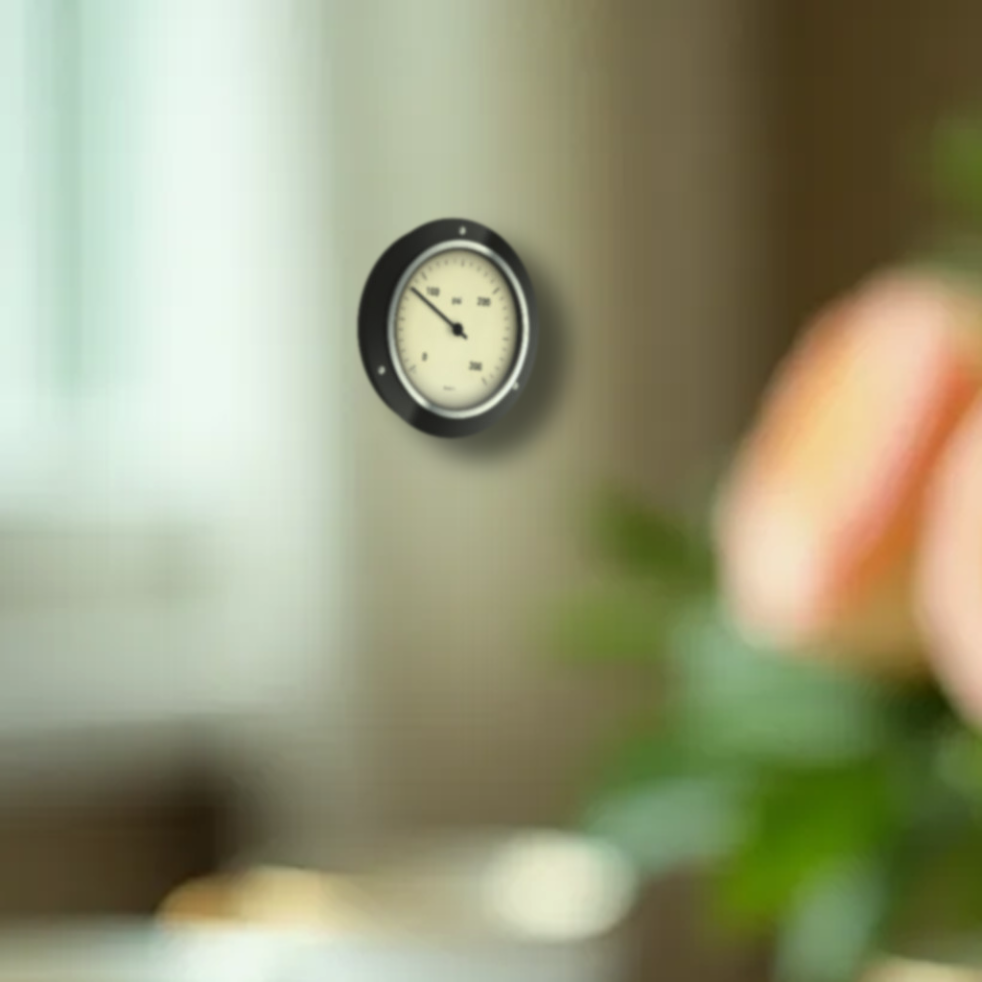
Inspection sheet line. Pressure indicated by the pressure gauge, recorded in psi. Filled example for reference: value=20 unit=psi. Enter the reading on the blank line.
value=80 unit=psi
